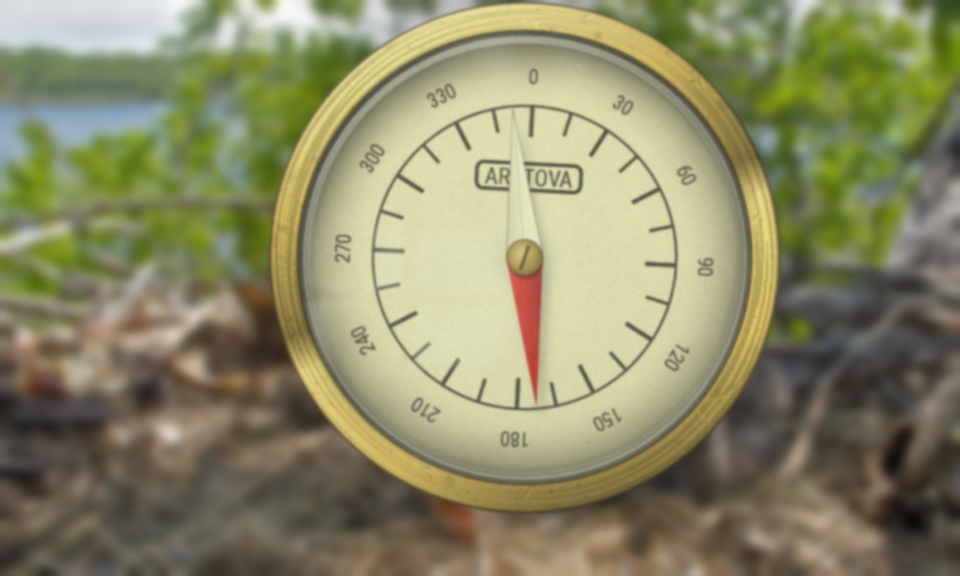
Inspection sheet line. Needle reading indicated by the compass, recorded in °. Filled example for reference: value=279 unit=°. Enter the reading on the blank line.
value=172.5 unit=°
